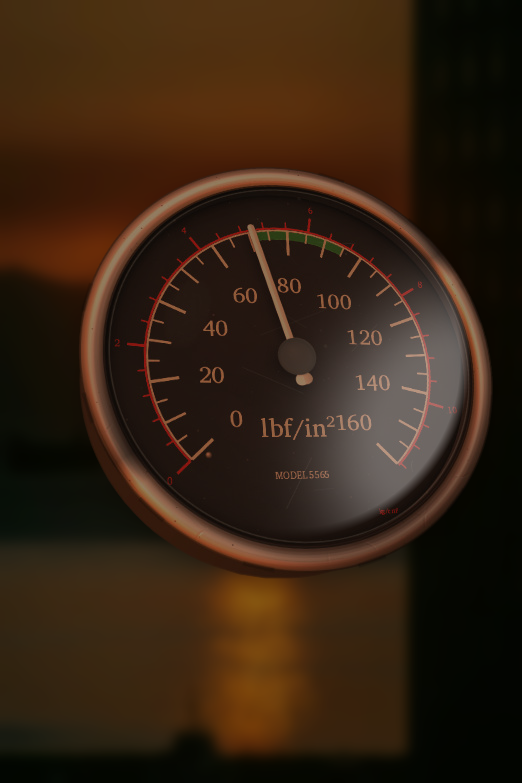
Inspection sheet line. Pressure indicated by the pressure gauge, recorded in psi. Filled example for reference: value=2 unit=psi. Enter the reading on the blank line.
value=70 unit=psi
